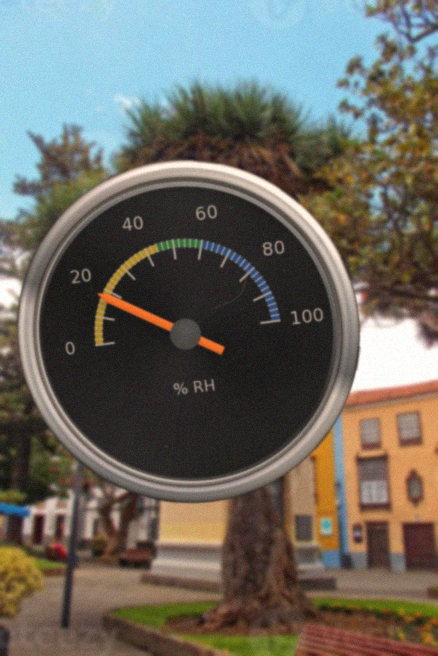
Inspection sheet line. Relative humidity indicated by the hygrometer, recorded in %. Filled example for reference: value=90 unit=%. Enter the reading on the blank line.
value=18 unit=%
